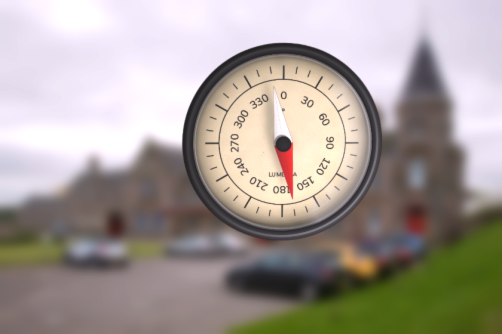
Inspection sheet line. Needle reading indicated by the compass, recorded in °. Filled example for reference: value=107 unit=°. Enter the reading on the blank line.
value=170 unit=°
